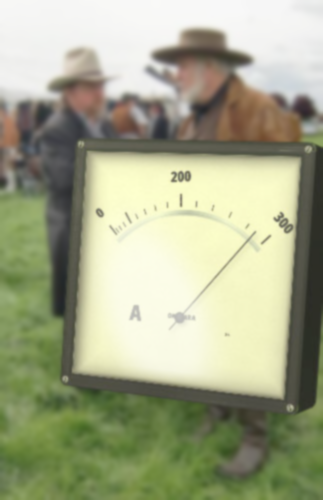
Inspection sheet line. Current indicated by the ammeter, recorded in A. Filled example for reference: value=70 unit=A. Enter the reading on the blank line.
value=290 unit=A
